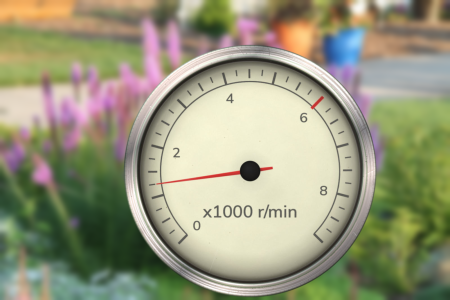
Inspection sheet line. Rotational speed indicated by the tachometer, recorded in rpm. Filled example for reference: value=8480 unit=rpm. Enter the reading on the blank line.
value=1250 unit=rpm
